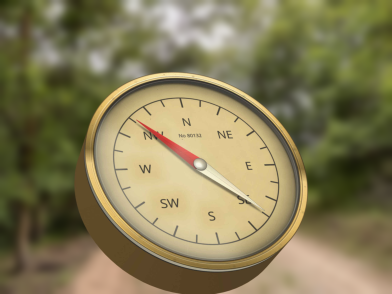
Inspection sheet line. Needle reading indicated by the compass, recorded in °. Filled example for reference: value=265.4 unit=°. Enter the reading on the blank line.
value=315 unit=°
